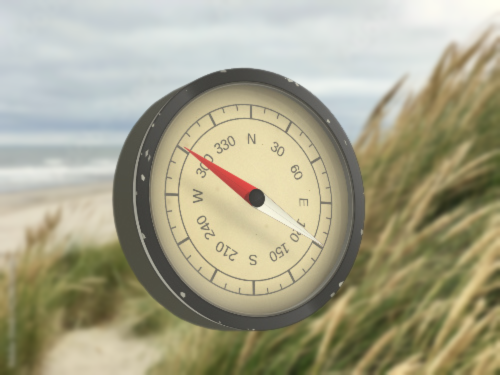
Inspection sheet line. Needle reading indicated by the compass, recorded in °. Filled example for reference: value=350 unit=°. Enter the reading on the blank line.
value=300 unit=°
